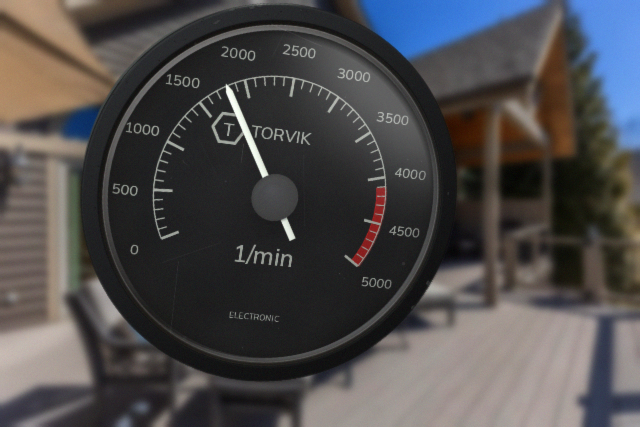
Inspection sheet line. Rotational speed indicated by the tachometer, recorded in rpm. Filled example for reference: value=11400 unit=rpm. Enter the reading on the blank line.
value=1800 unit=rpm
